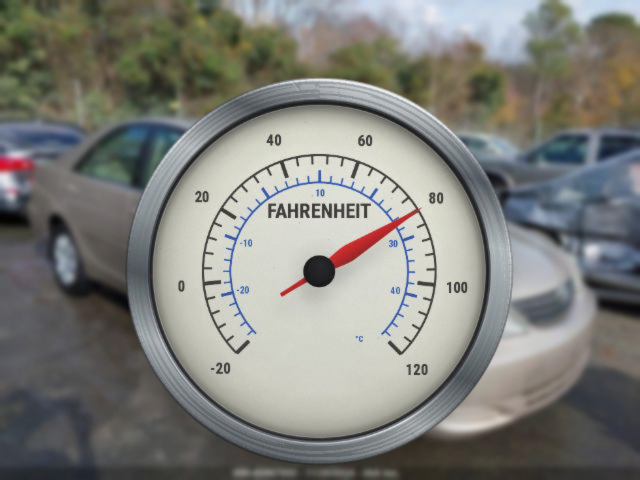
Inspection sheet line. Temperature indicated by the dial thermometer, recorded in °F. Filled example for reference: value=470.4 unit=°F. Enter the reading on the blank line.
value=80 unit=°F
